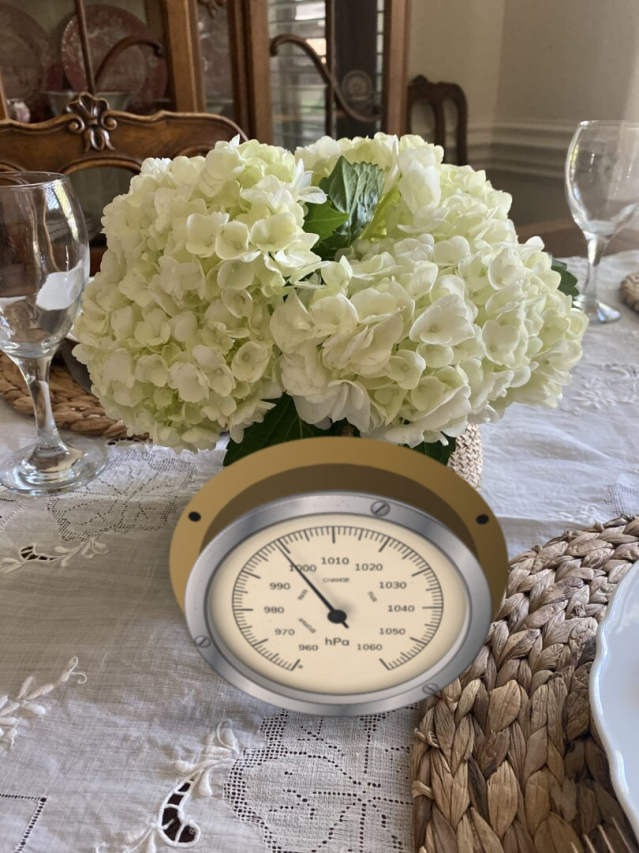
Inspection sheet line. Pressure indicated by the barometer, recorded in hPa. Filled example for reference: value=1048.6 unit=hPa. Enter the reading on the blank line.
value=1000 unit=hPa
